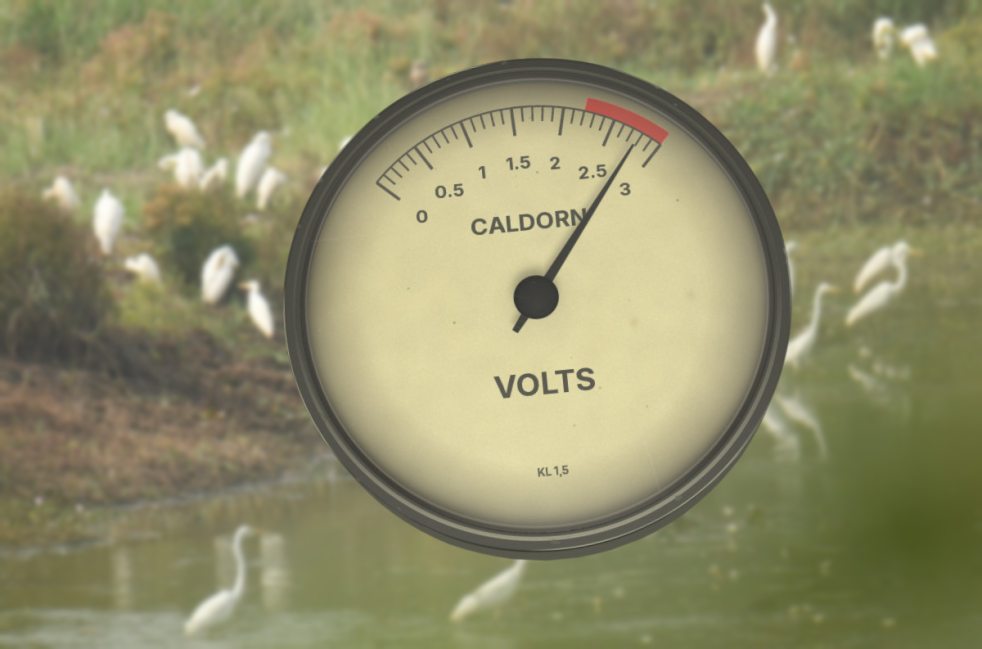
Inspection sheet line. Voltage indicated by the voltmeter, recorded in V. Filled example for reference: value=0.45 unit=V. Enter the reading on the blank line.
value=2.8 unit=V
